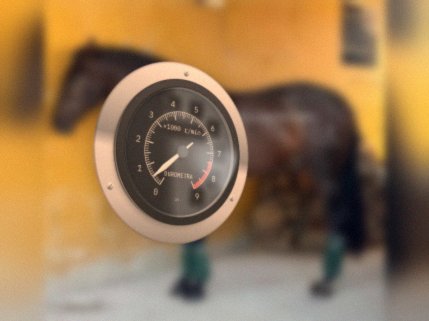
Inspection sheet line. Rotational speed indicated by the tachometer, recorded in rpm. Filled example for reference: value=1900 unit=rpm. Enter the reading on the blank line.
value=500 unit=rpm
